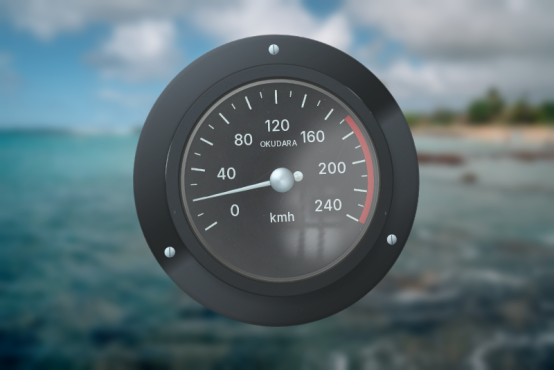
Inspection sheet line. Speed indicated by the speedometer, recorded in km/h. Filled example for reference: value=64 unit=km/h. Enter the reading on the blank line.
value=20 unit=km/h
